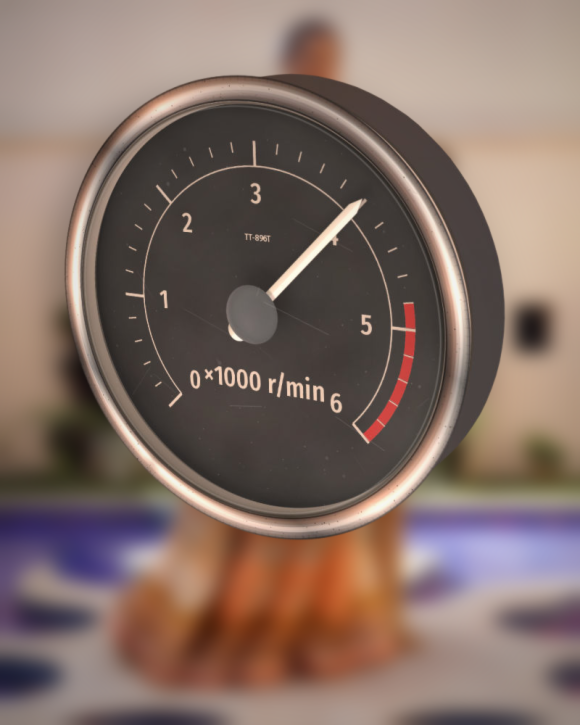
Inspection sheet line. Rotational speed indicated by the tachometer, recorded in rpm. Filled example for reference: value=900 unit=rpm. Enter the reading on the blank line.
value=4000 unit=rpm
